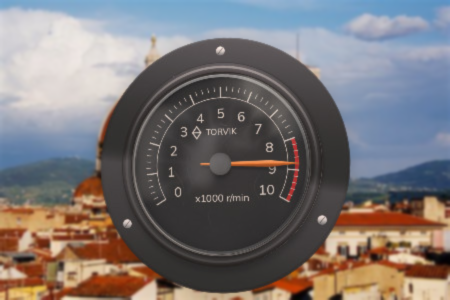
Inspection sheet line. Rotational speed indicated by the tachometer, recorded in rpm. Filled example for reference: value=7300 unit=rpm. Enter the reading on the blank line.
value=8800 unit=rpm
